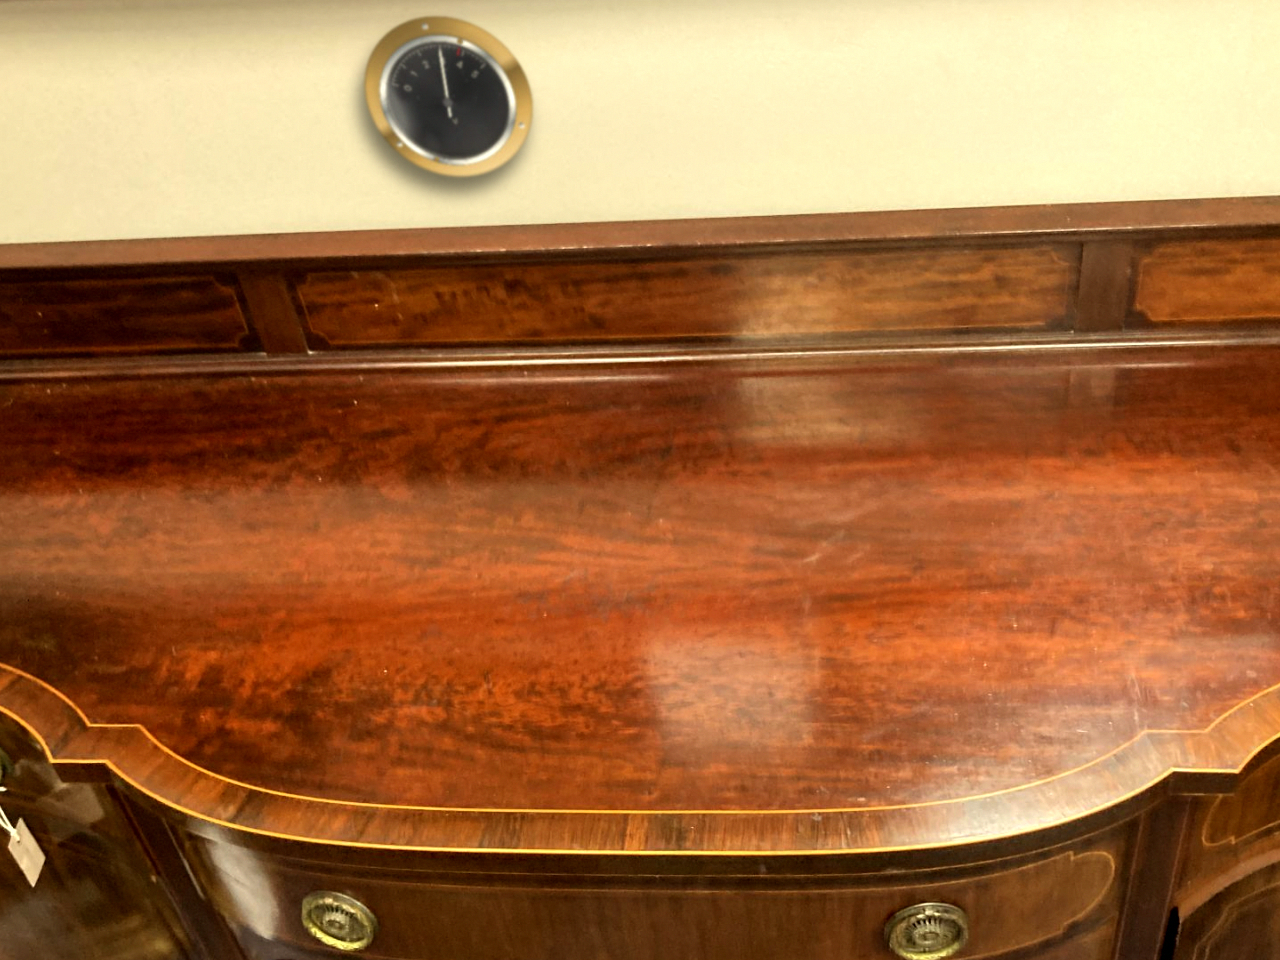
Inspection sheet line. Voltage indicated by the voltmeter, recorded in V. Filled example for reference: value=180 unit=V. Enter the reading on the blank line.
value=3 unit=V
